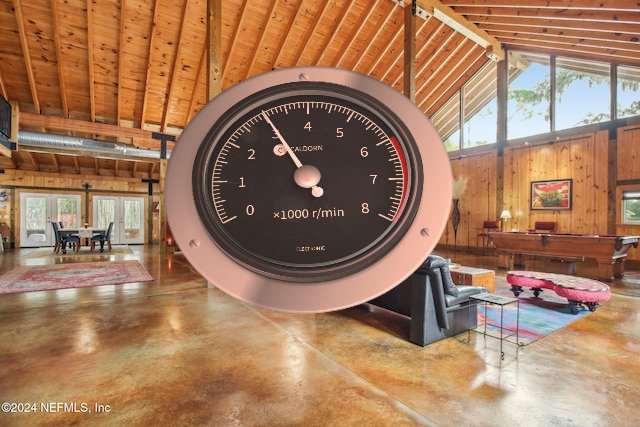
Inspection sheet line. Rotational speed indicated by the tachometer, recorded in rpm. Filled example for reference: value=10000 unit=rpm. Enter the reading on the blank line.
value=3000 unit=rpm
